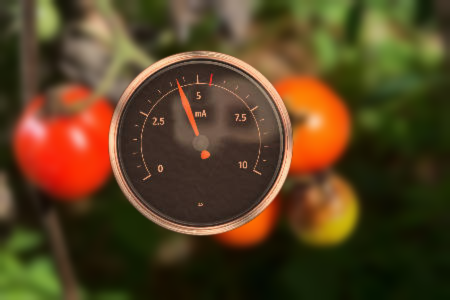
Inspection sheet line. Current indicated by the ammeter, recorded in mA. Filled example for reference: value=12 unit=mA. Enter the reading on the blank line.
value=4.25 unit=mA
